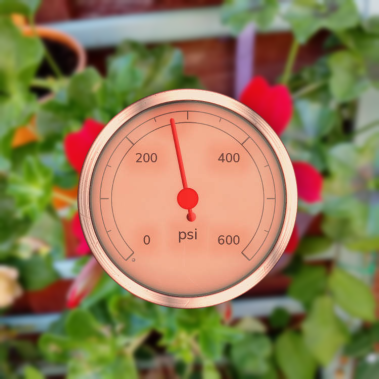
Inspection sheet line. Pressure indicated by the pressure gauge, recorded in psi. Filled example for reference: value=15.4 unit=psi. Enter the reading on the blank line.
value=275 unit=psi
